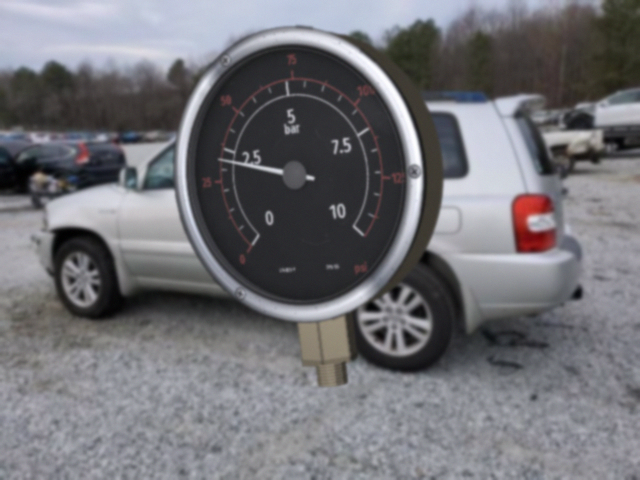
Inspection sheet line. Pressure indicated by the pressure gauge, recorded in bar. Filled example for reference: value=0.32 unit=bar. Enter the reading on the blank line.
value=2.25 unit=bar
